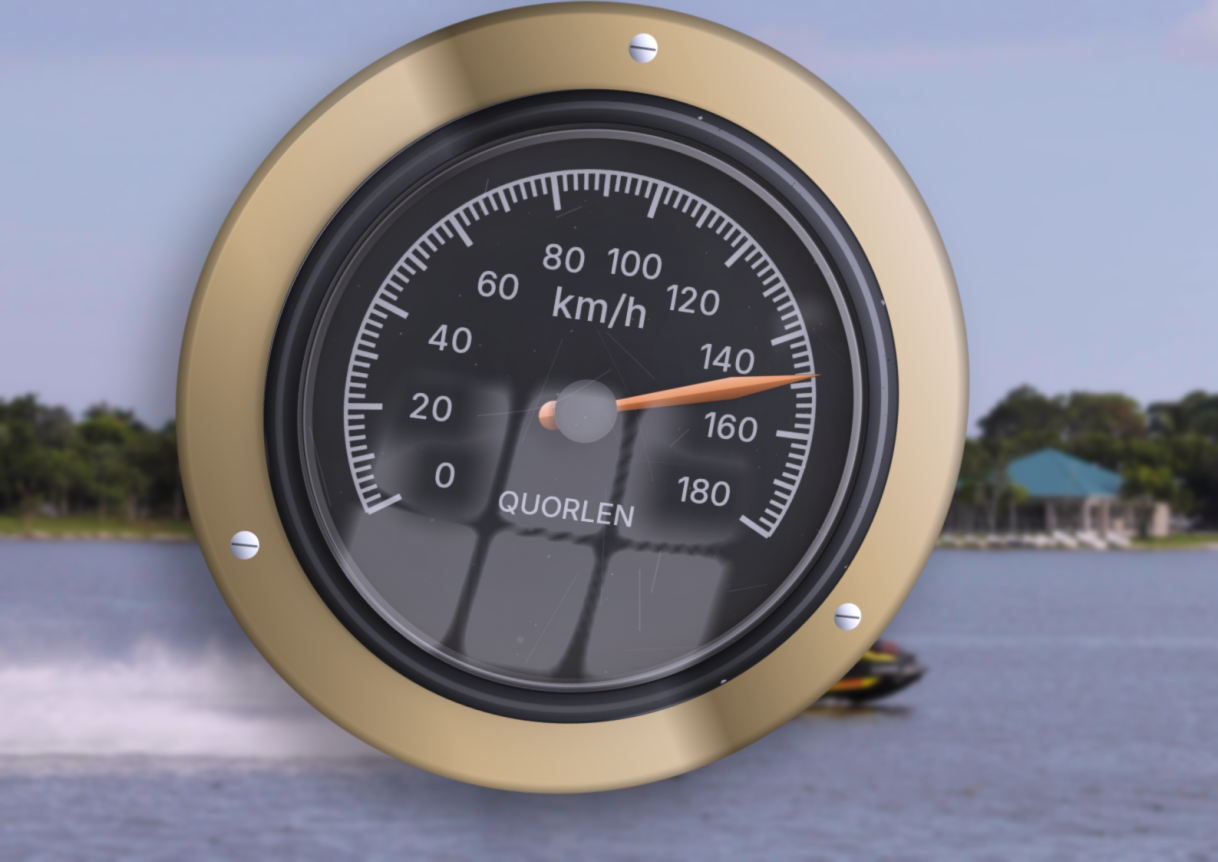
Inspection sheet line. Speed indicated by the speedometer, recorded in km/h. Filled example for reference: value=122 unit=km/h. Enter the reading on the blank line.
value=148 unit=km/h
